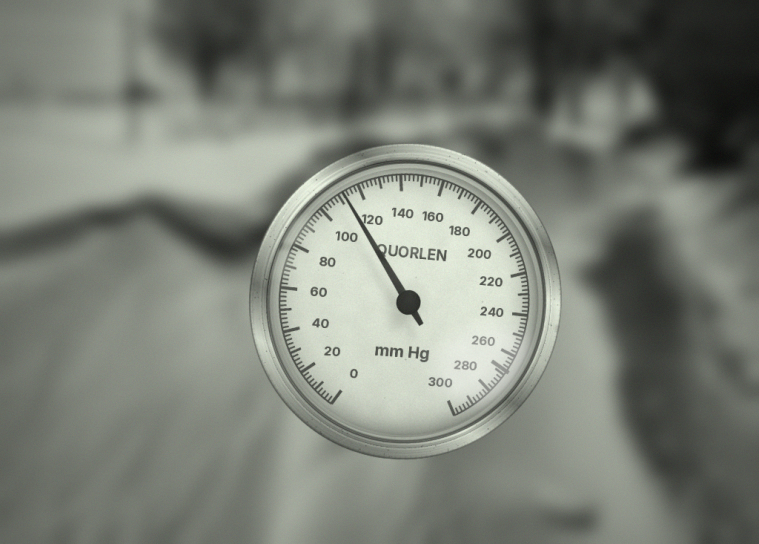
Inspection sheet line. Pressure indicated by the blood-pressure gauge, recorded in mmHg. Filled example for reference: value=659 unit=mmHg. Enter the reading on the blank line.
value=112 unit=mmHg
